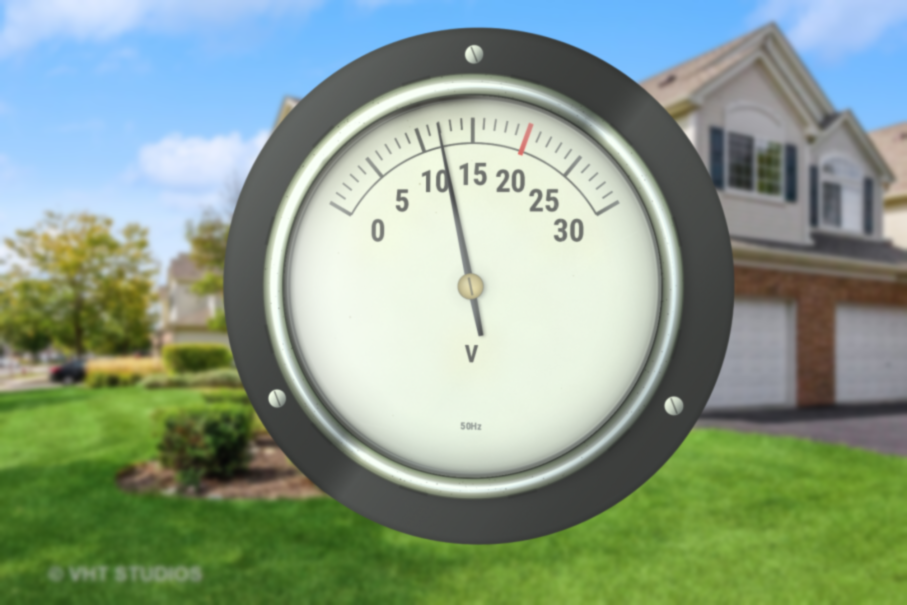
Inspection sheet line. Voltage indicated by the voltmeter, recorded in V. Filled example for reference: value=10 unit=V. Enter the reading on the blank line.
value=12 unit=V
